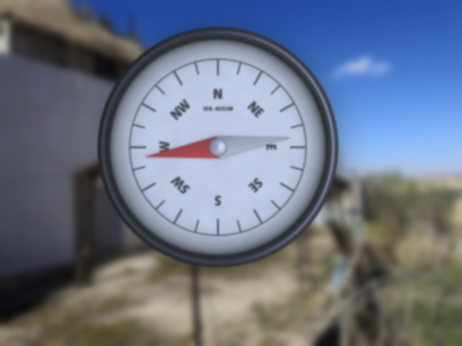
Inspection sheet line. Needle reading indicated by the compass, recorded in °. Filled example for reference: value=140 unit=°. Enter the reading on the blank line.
value=262.5 unit=°
